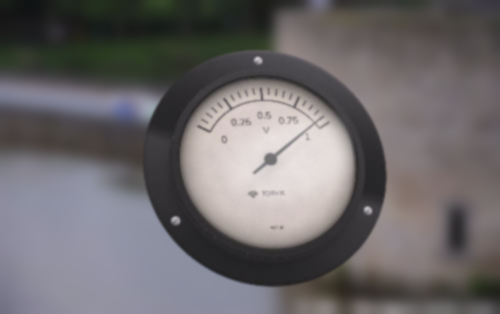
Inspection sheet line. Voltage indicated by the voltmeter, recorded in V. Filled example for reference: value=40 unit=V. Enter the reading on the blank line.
value=0.95 unit=V
